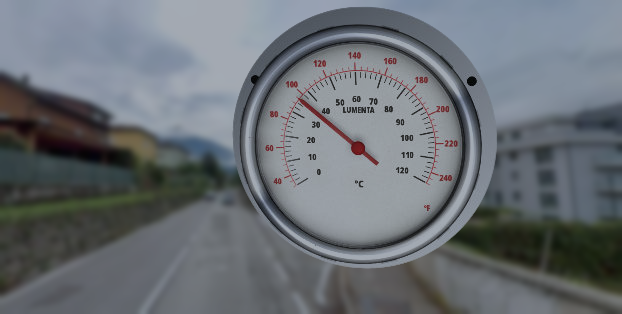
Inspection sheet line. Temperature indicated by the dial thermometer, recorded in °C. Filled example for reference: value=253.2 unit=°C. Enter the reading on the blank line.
value=36 unit=°C
